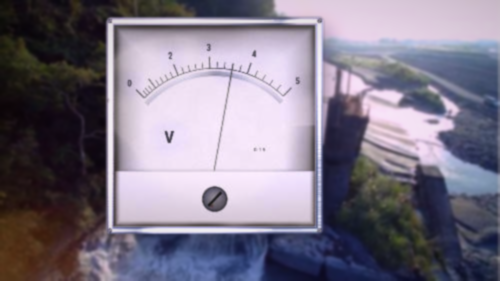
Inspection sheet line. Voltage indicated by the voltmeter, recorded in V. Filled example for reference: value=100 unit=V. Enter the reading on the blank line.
value=3.6 unit=V
